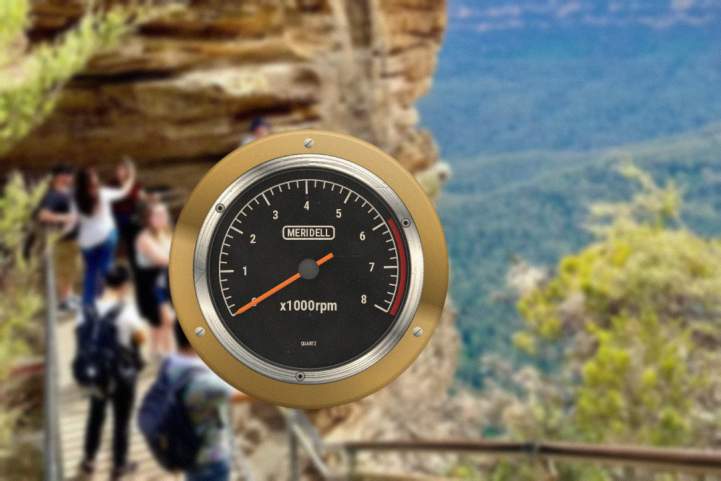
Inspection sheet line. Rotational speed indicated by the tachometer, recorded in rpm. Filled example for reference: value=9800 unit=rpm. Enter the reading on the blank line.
value=0 unit=rpm
